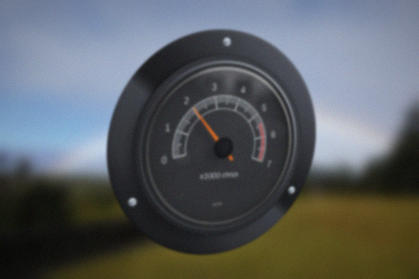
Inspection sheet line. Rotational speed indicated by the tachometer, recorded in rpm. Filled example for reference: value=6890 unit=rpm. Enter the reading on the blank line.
value=2000 unit=rpm
